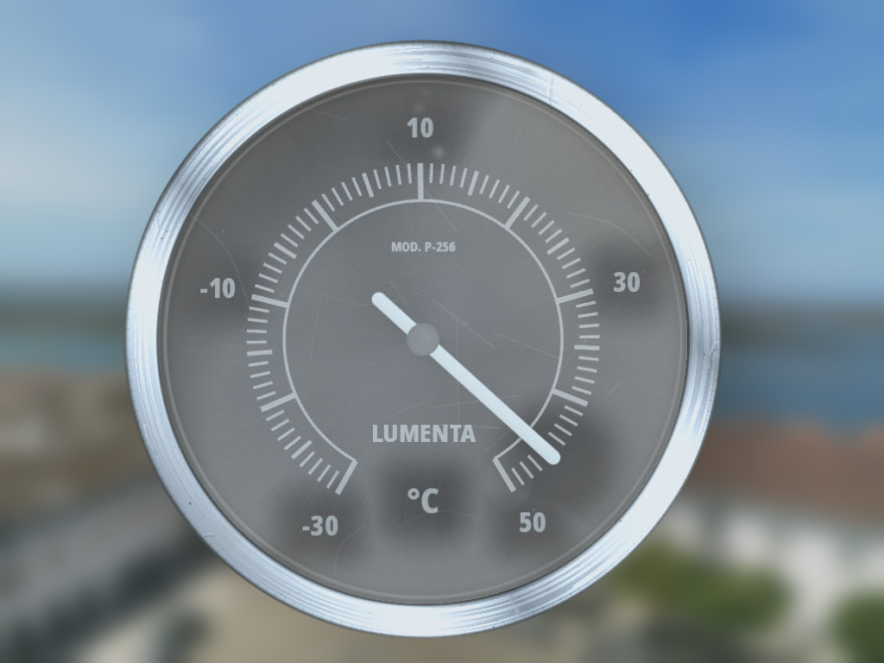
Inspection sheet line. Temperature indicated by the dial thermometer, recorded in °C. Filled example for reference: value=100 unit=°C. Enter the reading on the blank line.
value=45.5 unit=°C
